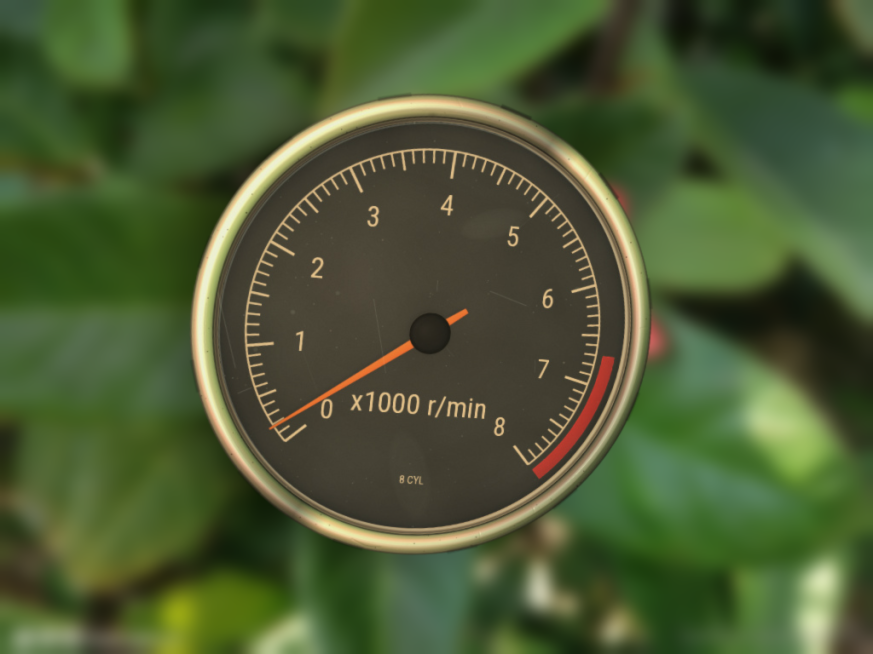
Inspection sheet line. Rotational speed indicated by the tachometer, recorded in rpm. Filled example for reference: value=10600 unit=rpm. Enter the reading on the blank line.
value=200 unit=rpm
